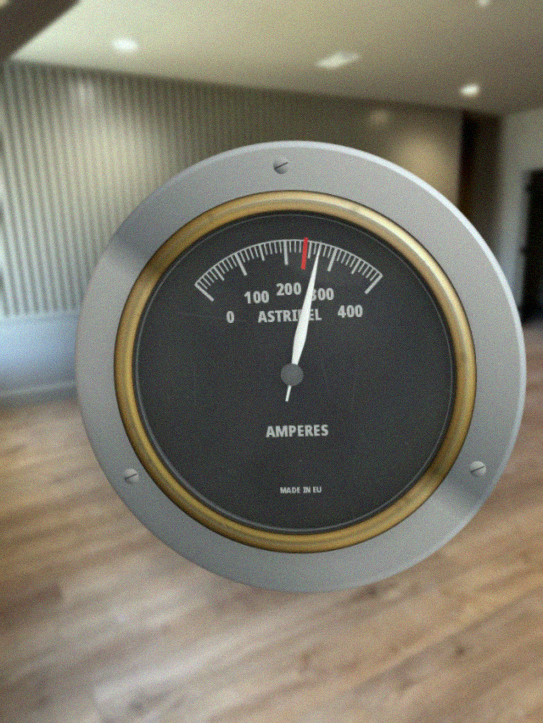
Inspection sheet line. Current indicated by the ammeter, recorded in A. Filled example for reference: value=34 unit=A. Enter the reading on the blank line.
value=270 unit=A
